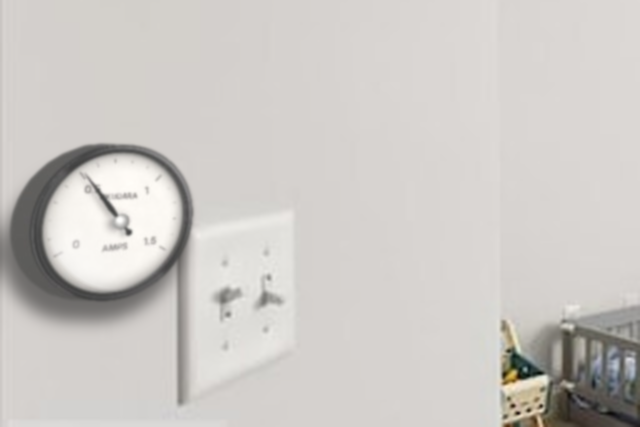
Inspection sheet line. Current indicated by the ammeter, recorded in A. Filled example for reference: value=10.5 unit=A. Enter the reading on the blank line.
value=0.5 unit=A
